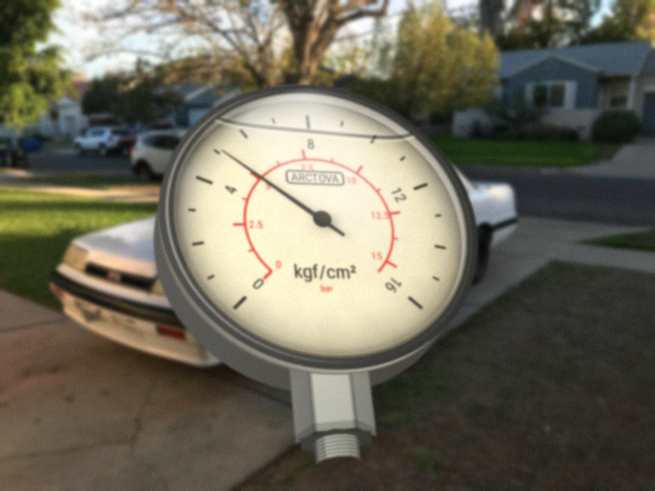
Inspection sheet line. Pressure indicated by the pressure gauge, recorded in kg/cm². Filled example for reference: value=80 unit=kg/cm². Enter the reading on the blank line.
value=5 unit=kg/cm²
